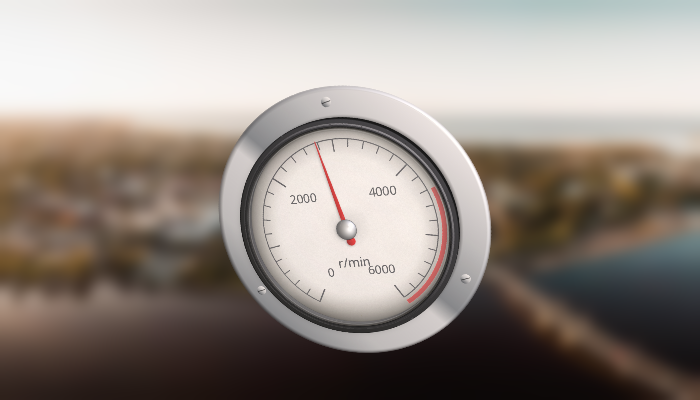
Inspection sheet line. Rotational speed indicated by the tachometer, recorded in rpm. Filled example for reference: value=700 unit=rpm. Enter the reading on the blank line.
value=2800 unit=rpm
